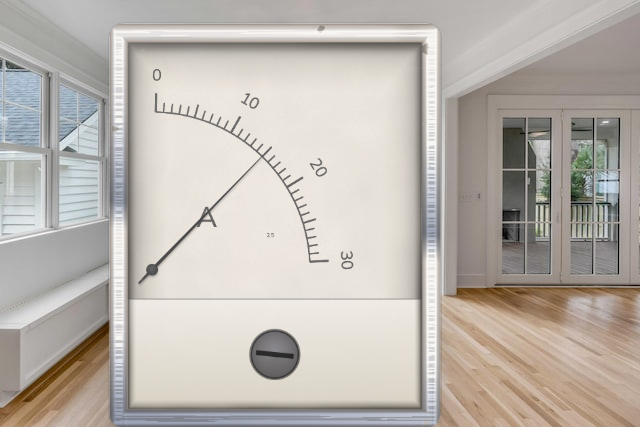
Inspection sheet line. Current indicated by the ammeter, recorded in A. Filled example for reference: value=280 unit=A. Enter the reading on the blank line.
value=15 unit=A
